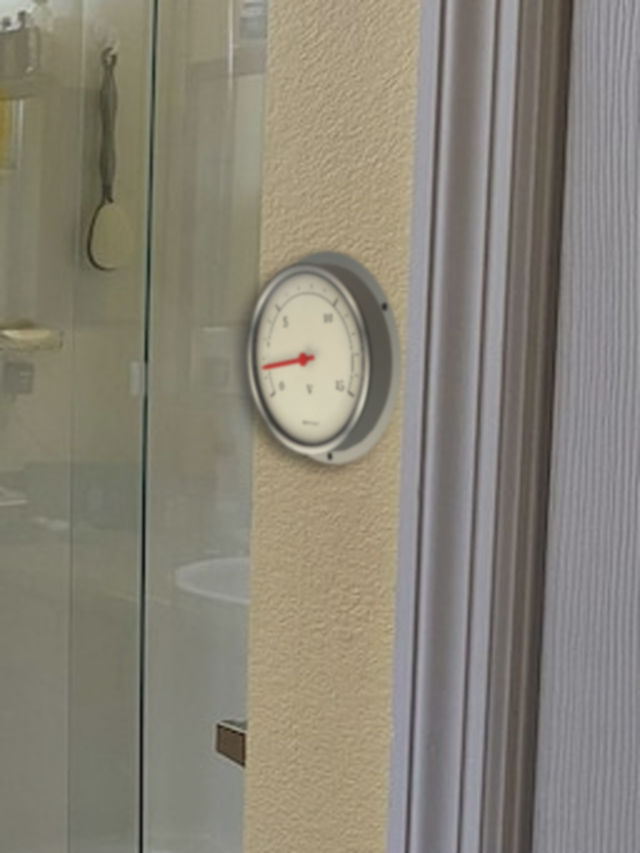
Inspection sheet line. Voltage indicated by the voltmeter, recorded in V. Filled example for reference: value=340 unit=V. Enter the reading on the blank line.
value=1.5 unit=V
